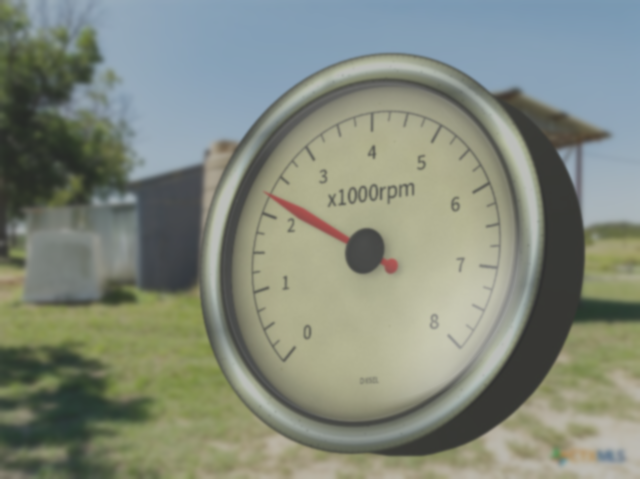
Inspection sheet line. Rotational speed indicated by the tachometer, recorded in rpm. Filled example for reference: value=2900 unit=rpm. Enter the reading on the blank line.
value=2250 unit=rpm
